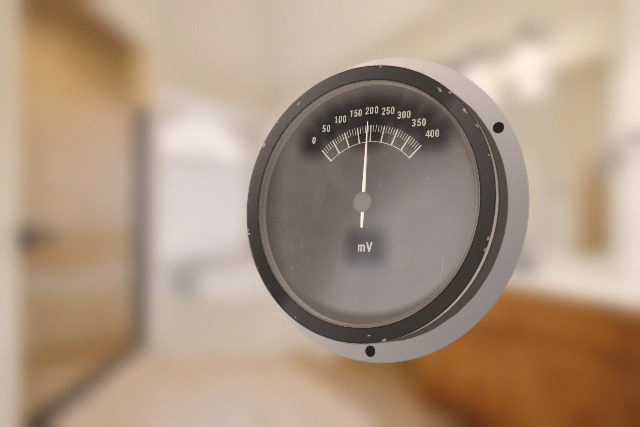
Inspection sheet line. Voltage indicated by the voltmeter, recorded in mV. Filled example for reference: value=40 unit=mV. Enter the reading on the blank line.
value=200 unit=mV
